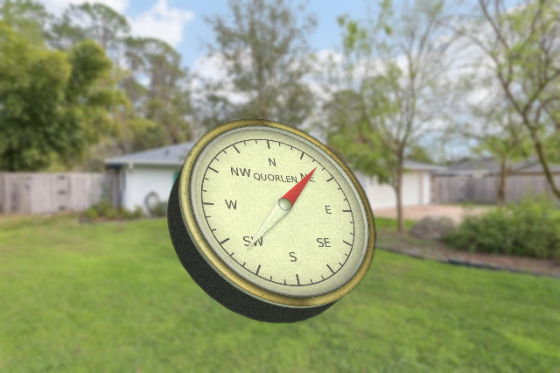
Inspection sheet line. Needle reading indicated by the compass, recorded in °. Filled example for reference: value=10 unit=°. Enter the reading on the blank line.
value=45 unit=°
